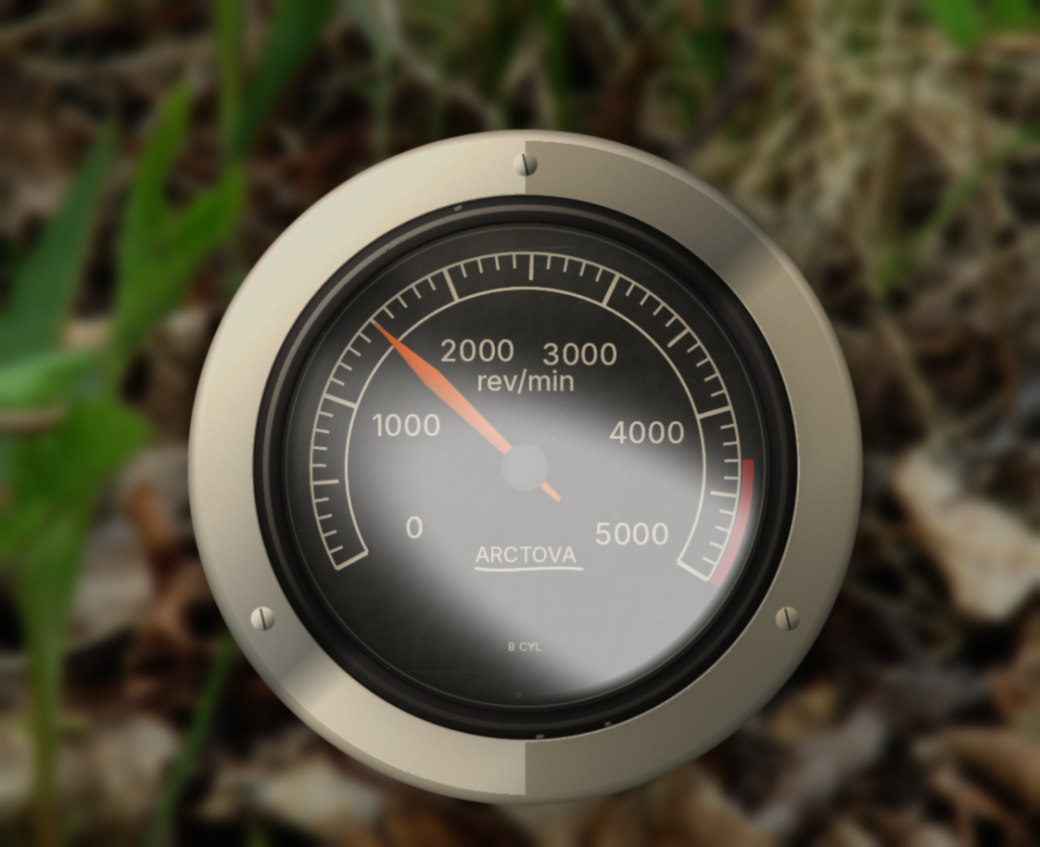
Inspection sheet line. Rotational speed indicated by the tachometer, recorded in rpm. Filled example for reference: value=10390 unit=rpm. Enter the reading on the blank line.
value=1500 unit=rpm
